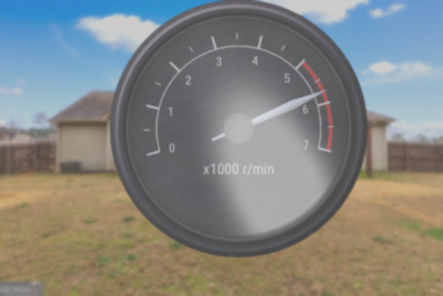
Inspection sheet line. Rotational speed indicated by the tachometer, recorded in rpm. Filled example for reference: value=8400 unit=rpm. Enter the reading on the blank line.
value=5750 unit=rpm
